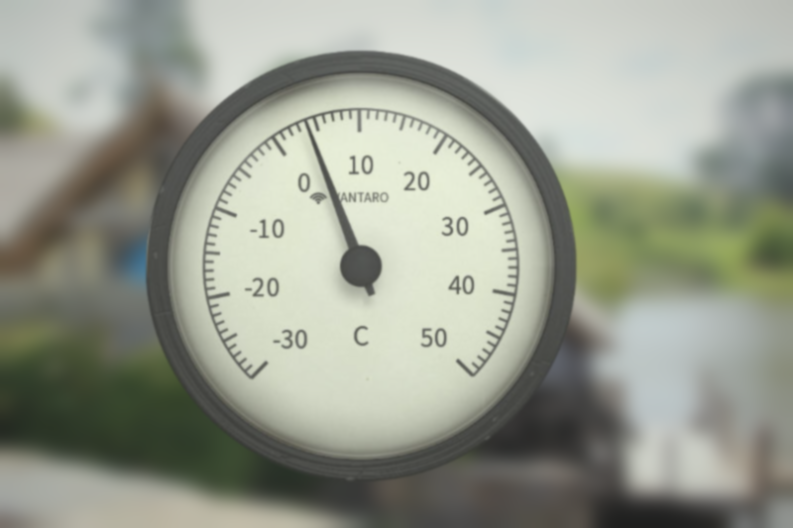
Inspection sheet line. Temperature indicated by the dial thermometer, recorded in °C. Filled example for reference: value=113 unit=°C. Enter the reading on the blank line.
value=4 unit=°C
